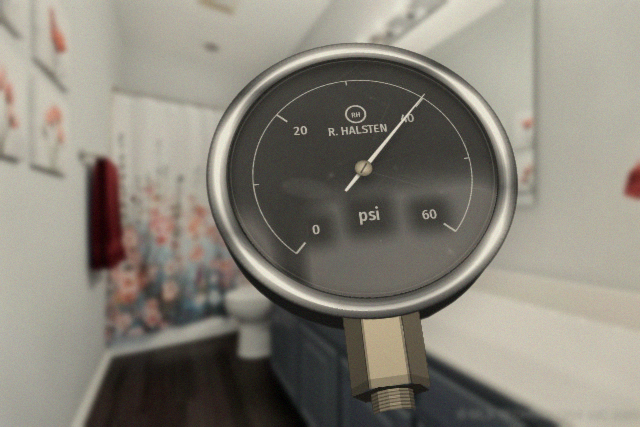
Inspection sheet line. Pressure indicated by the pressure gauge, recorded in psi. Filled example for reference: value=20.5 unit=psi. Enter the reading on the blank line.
value=40 unit=psi
